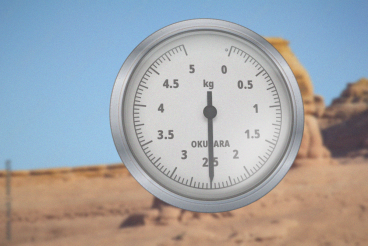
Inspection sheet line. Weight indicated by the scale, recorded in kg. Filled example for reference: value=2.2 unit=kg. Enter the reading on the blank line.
value=2.5 unit=kg
